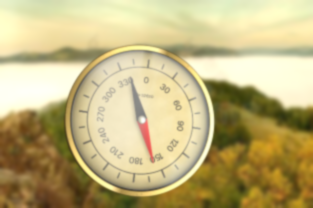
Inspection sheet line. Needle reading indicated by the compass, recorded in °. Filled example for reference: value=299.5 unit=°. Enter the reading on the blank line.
value=157.5 unit=°
